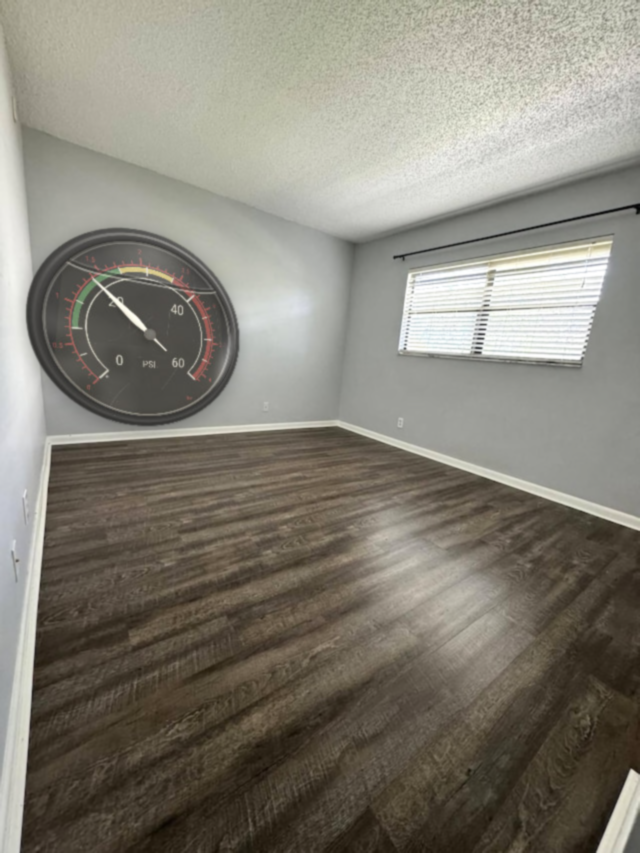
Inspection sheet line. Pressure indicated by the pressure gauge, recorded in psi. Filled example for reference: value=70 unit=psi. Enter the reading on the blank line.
value=20 unit=psi
